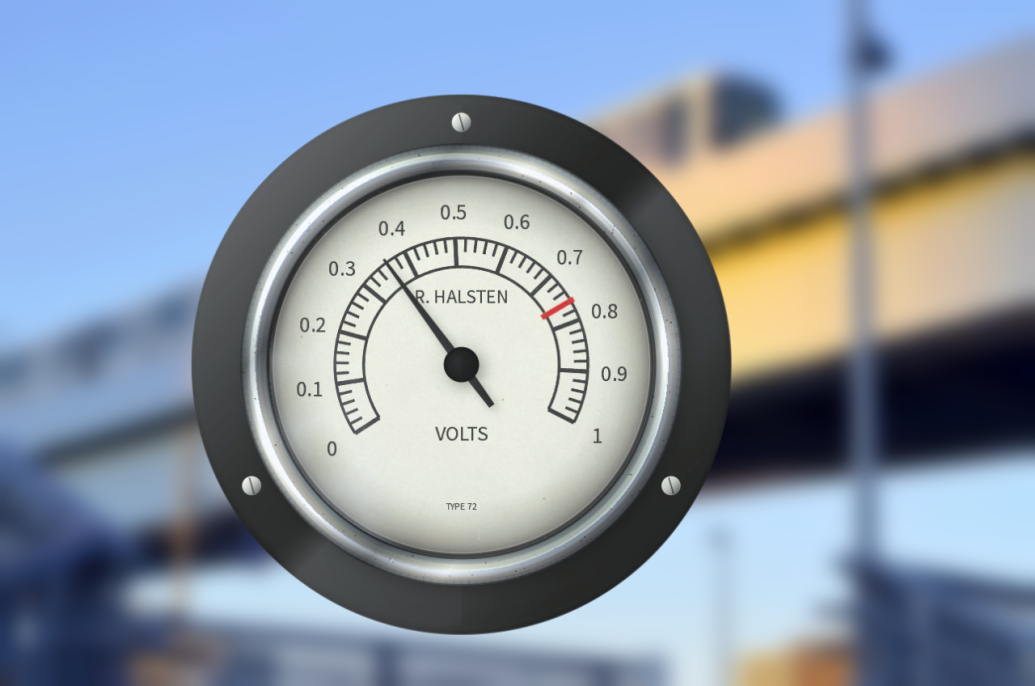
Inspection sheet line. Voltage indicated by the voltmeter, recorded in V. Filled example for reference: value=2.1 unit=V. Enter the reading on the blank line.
value=0.36 unit=V
